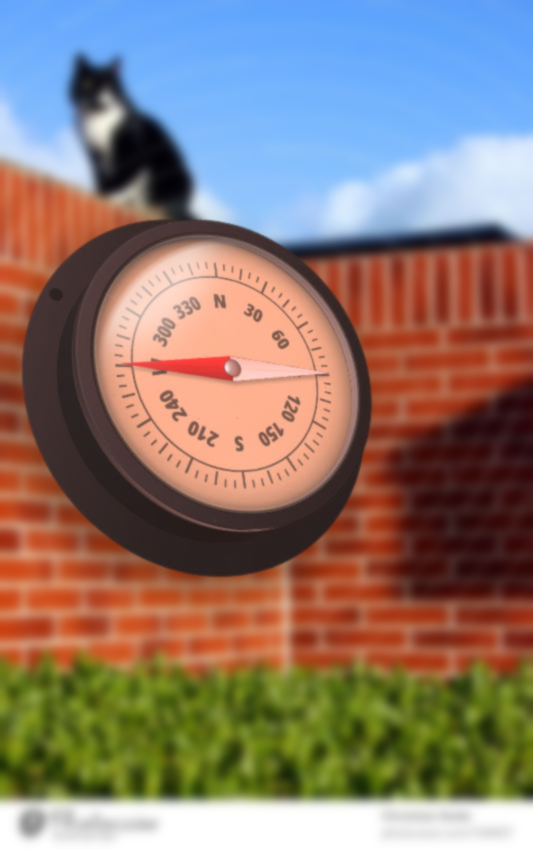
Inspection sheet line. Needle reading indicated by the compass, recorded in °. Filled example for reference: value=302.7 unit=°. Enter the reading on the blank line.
value=270 unit=°
